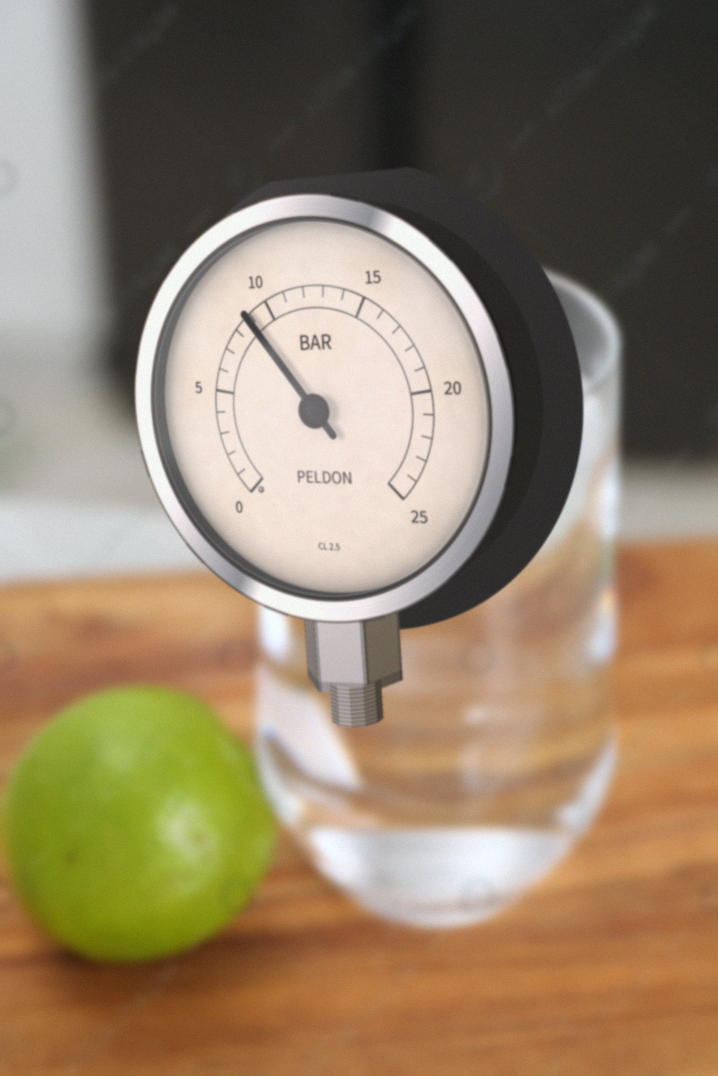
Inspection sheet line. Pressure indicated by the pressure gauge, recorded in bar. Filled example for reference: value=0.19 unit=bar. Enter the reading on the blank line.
value=9 unit=bar
